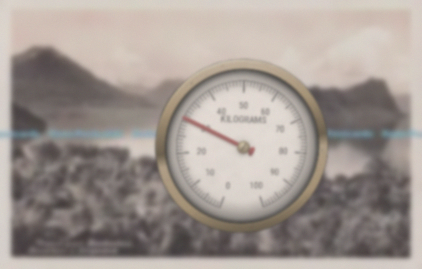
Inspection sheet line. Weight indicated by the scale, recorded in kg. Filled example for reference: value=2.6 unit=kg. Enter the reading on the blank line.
value=30 unit=kg
